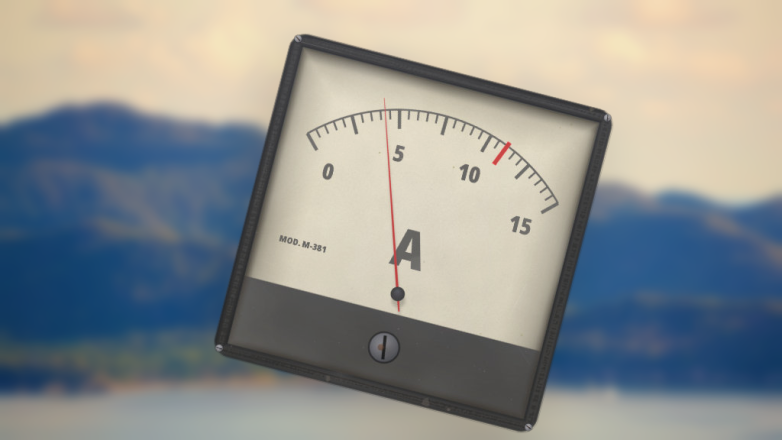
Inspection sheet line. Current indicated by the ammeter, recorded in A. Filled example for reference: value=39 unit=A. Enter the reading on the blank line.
value=4.25 unit=A
